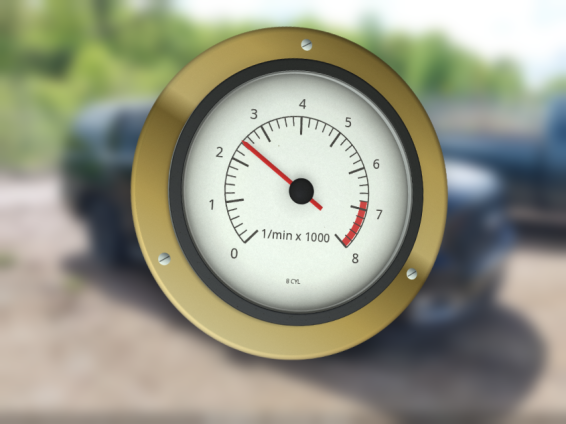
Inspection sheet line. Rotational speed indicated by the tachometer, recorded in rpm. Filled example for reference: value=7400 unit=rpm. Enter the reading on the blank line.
value=2400 unit=rpm
